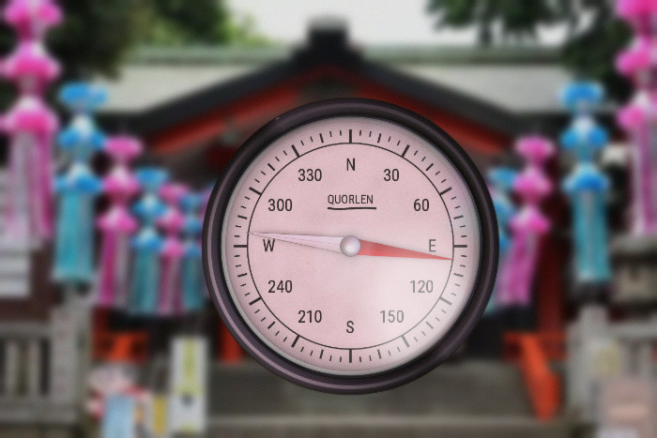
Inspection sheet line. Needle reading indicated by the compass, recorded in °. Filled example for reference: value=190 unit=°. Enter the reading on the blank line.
value=97.5 unit=°
